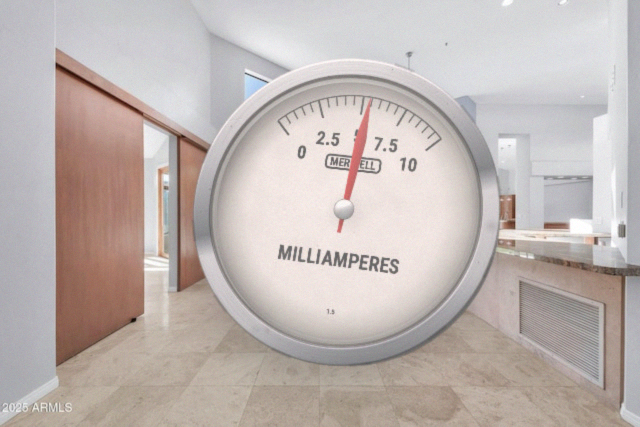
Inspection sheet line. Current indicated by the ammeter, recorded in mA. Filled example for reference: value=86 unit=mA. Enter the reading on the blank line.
value=5.5 unit=mA
